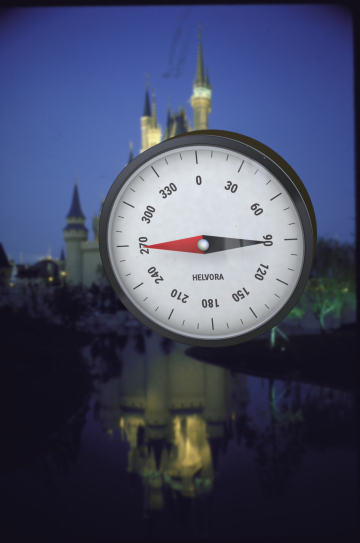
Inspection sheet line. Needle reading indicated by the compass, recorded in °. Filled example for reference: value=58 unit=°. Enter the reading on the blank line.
value=270 unit=°
